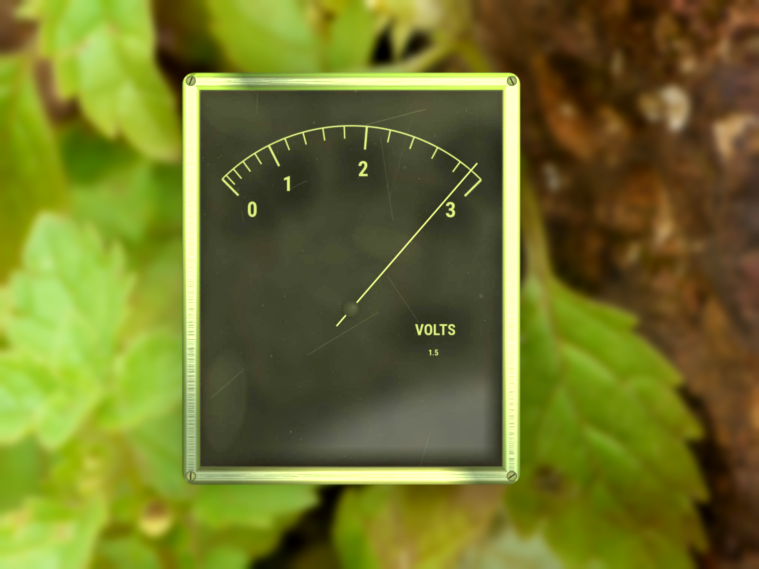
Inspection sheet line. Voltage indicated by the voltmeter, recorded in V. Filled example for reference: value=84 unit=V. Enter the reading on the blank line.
value=2.9 unit=V
